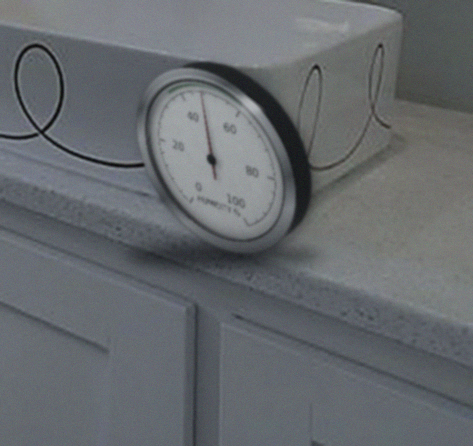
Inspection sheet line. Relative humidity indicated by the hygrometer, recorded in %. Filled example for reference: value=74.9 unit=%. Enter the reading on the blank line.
value=48 unit=%
